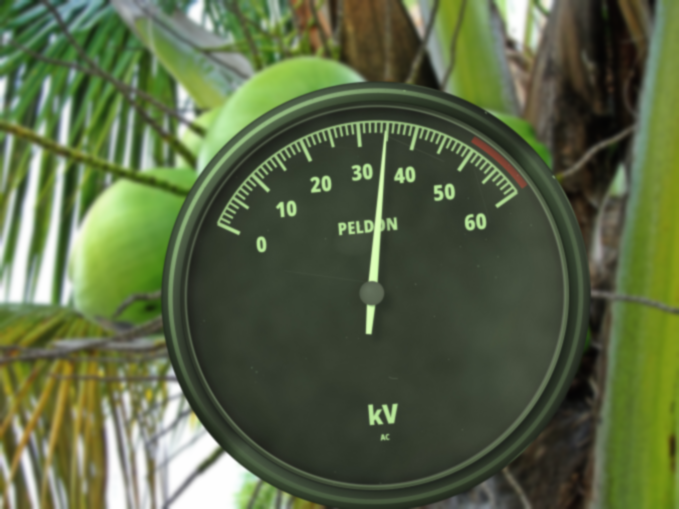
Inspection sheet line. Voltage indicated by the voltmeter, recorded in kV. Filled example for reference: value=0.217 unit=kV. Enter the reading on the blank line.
value=35 unit=kV
